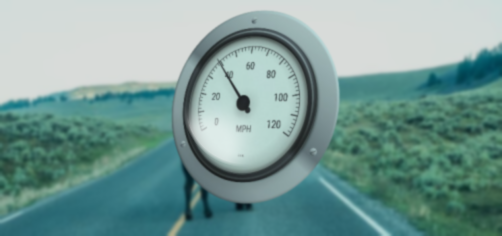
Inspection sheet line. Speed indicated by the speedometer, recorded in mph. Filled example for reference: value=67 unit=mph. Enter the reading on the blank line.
value=40 unit=mph
